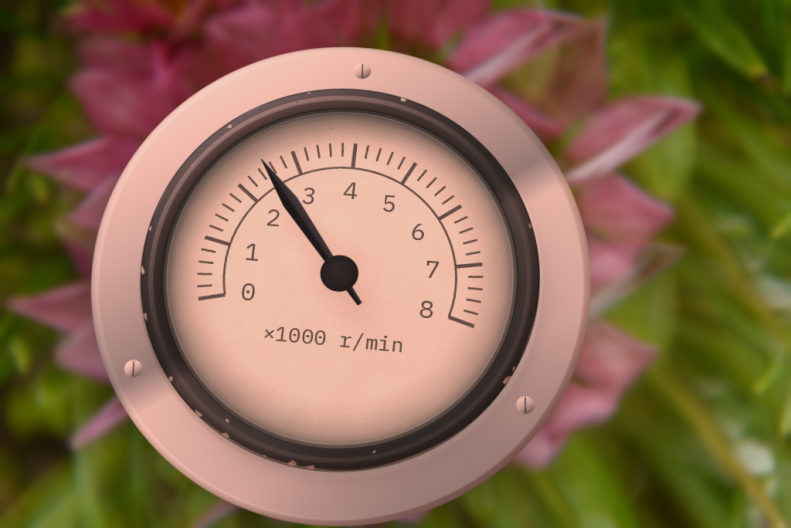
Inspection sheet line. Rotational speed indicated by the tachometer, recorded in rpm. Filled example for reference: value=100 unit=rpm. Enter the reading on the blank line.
value=2500 unit=rpm
